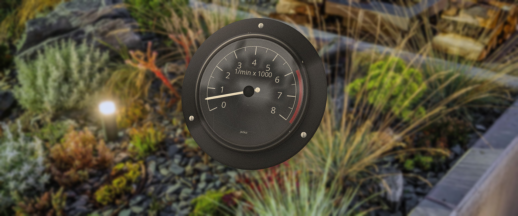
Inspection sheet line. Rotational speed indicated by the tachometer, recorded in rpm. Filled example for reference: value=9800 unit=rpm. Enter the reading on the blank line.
value=500 unit=rpm
